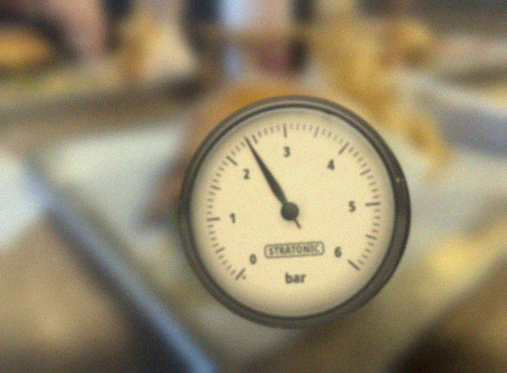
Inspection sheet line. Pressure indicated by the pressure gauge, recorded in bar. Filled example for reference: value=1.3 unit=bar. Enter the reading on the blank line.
value=2.4 unit=bar
